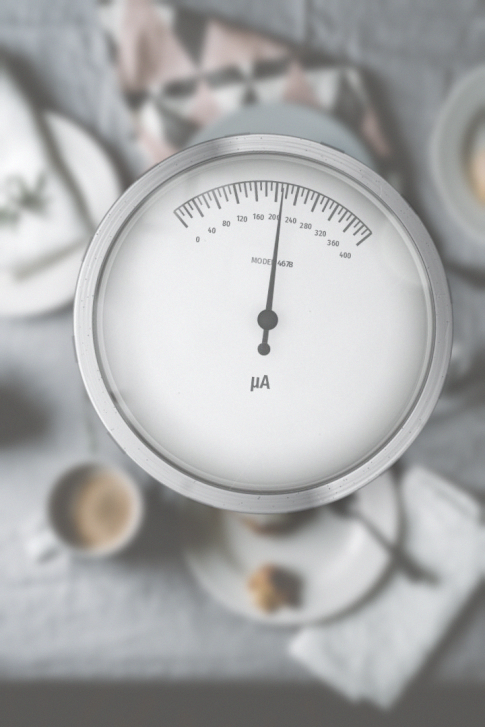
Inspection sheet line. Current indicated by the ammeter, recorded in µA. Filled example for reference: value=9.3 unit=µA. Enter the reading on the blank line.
value=210 unit=µA
